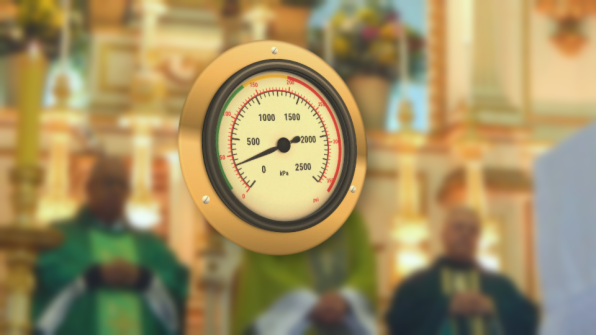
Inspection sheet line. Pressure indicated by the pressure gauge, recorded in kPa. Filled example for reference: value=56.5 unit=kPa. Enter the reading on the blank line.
value=250 unit=kPa
